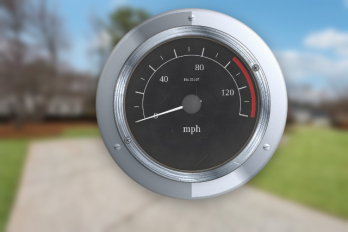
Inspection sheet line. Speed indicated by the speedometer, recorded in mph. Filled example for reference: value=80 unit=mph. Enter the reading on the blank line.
value=0 unit=mph
